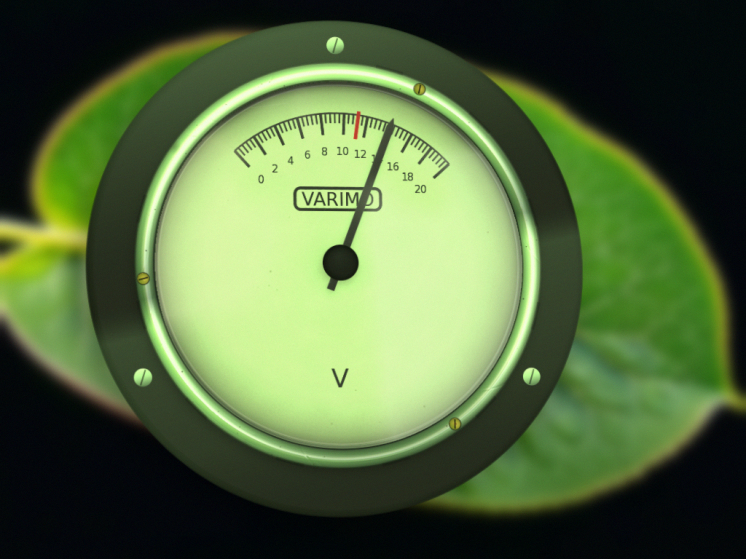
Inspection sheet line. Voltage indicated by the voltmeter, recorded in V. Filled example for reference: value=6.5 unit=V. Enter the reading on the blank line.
value=14 unit=V
